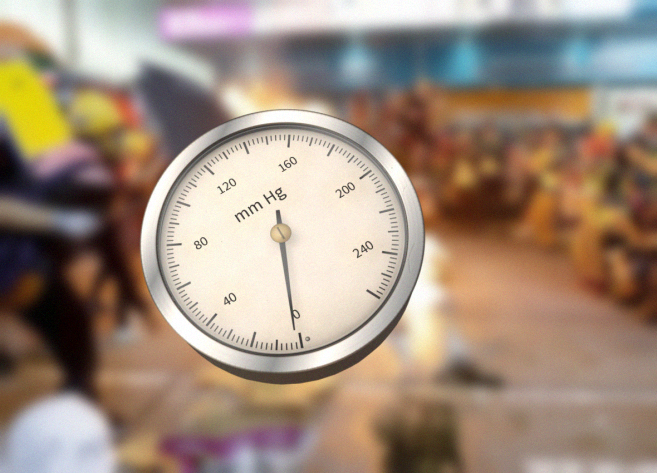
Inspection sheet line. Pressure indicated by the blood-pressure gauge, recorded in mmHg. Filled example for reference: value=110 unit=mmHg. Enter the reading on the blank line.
value=2 unit=mmHg
